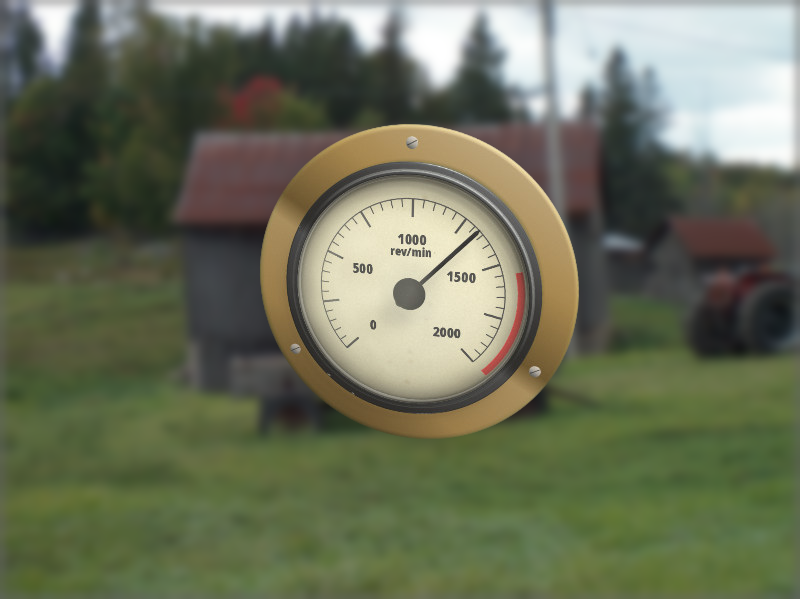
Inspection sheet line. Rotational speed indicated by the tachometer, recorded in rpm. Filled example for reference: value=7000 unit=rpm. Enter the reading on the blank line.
value=1325 unit=rpm
